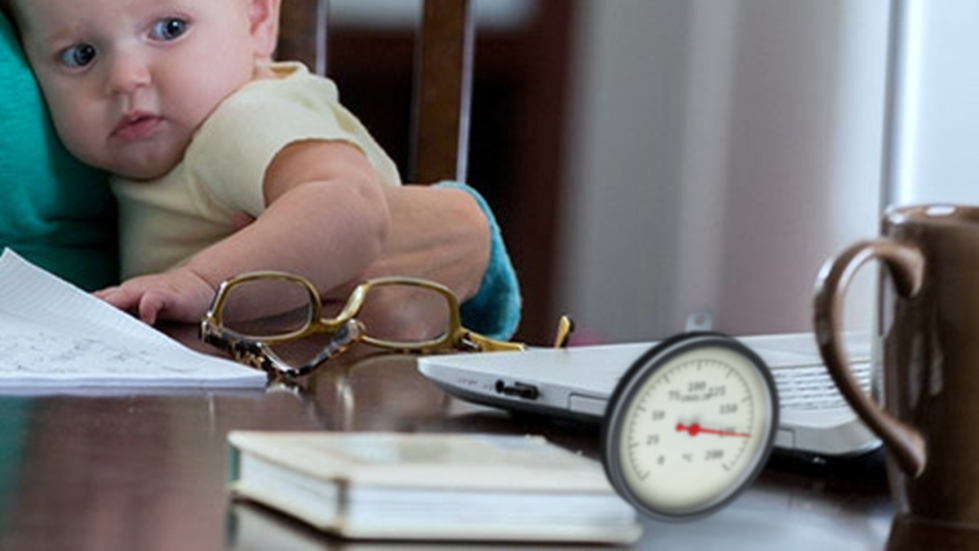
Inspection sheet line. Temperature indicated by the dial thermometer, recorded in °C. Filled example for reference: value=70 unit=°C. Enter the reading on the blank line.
value=175 unit=°C
